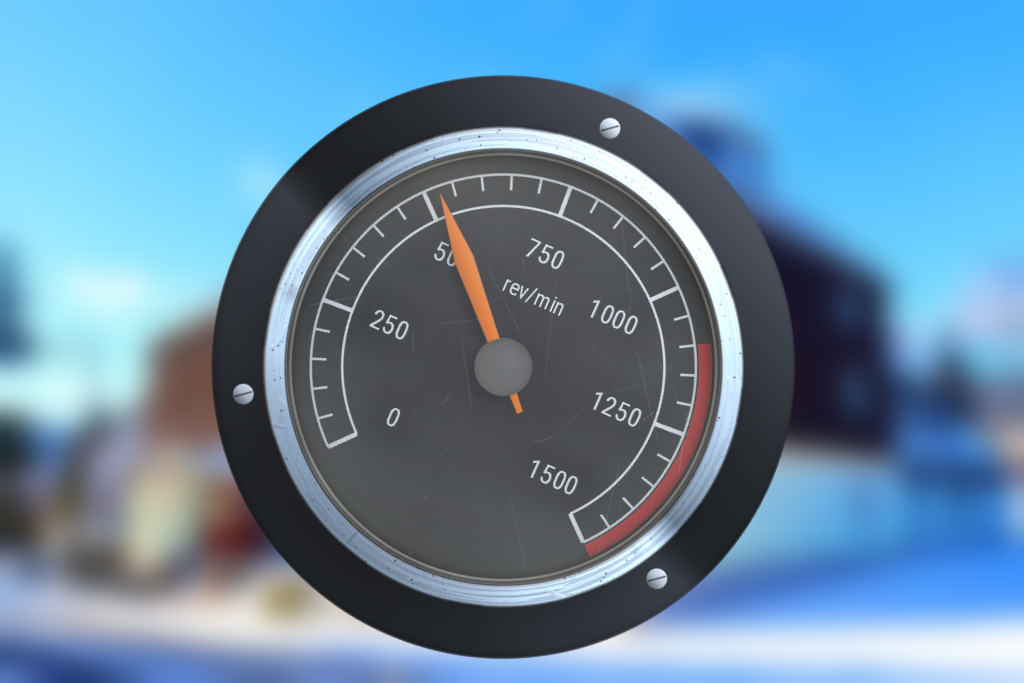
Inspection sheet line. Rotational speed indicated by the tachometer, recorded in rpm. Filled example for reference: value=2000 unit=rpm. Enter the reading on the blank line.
value=525 unit=rpm
